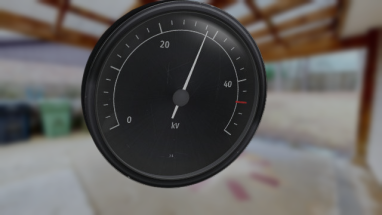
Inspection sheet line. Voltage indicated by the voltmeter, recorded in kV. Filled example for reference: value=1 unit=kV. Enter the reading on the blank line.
value=28 unit=kV
